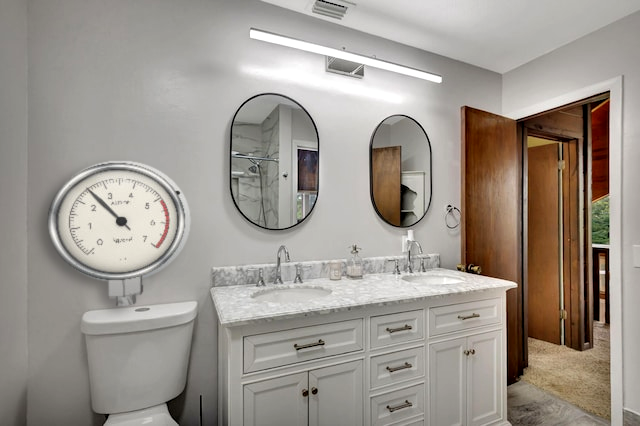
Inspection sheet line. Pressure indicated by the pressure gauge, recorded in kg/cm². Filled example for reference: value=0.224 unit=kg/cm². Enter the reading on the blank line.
value=2.5 unit=kg/cm²
